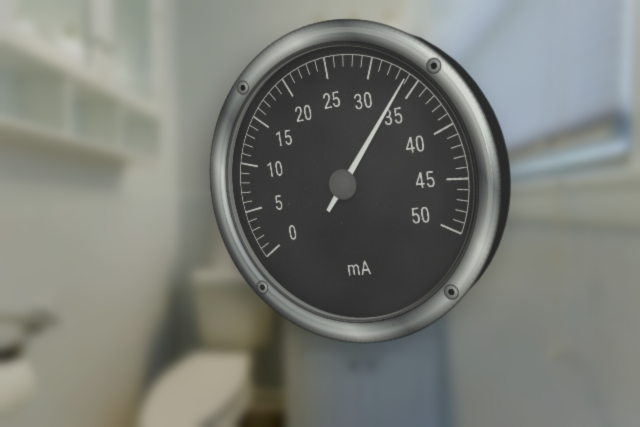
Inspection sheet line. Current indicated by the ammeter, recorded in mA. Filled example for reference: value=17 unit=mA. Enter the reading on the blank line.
value=34 unit=mA
